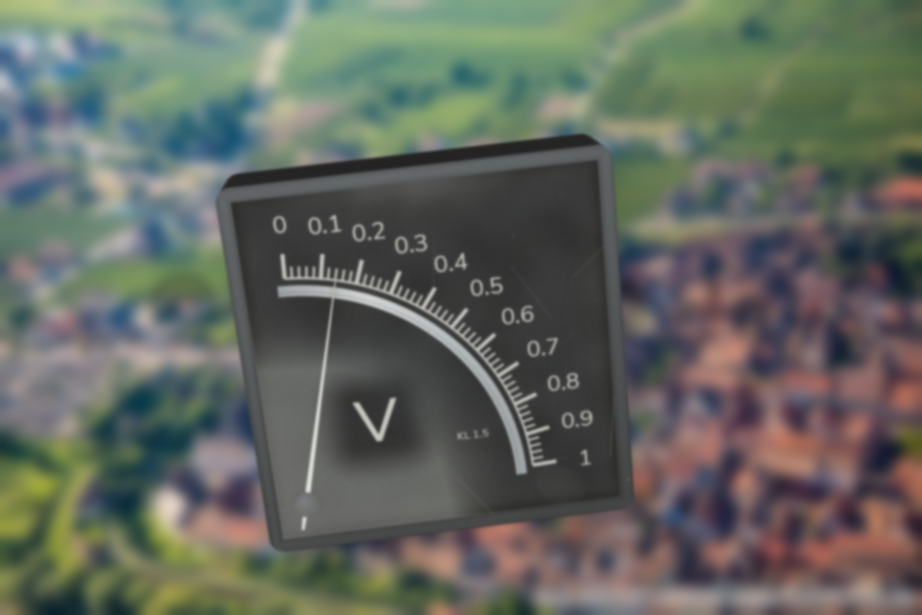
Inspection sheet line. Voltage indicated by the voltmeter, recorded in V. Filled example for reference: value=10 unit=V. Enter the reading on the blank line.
value=0.14 unit=V
